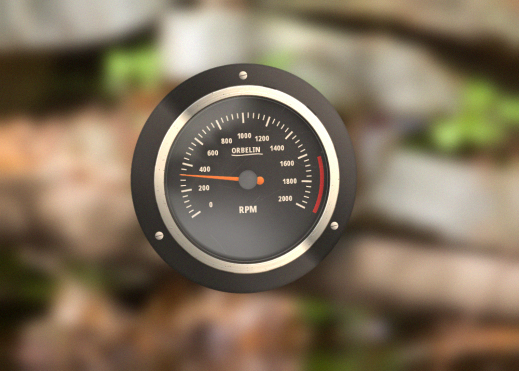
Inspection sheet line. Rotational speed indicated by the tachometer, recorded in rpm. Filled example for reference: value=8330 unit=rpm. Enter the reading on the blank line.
value=320 unit=rpm
